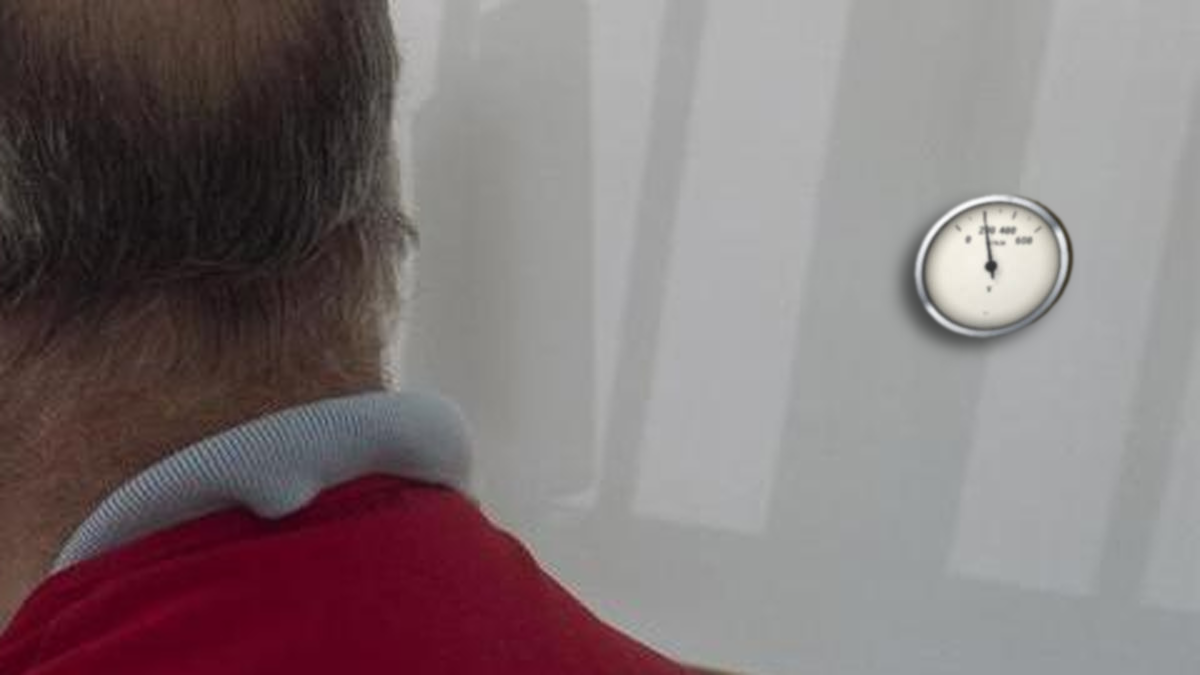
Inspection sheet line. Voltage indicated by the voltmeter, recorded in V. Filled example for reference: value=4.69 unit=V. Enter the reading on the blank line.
value=200 unit=V
